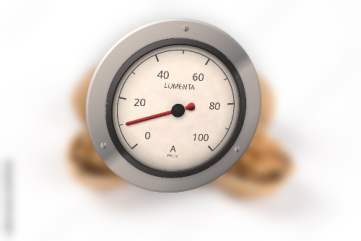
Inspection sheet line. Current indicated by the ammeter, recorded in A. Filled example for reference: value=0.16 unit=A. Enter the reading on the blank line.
value=10 unit=A
